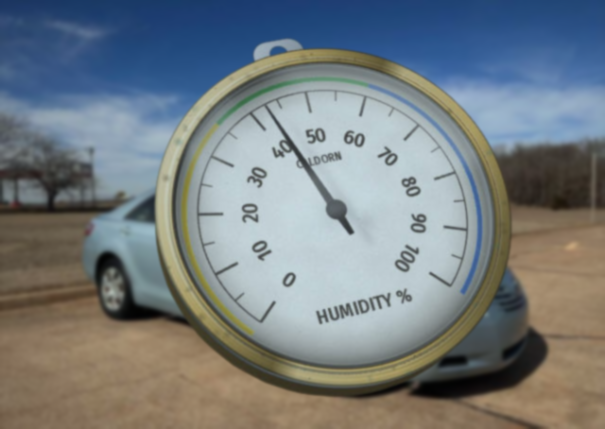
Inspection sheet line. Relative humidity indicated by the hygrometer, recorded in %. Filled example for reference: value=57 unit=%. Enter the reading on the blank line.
value=42.5 unit=%
